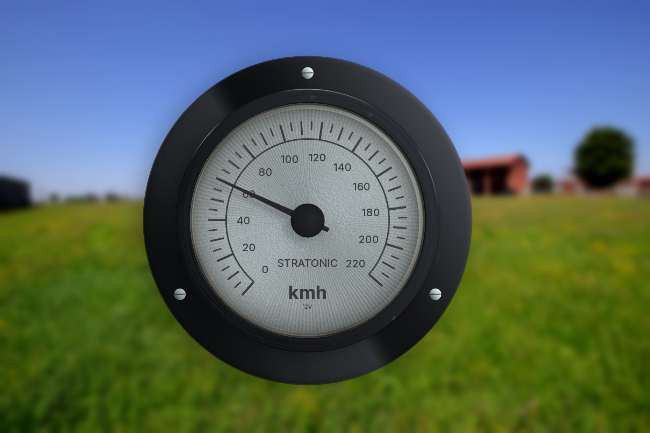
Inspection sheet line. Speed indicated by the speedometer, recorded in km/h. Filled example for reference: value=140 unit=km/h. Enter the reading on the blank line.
value=60 unit=km/h
